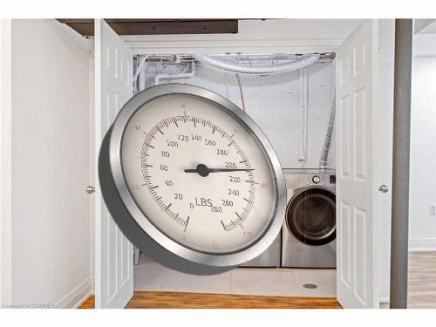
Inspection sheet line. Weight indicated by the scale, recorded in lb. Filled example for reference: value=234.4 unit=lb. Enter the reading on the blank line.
value=210 unit=lb
